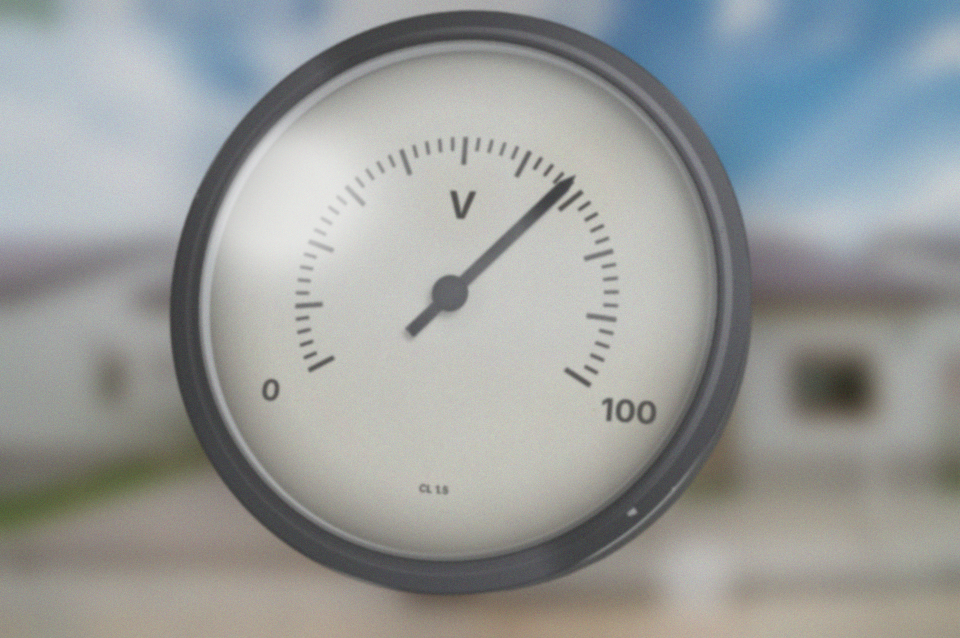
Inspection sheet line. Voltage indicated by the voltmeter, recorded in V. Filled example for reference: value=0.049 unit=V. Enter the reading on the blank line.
value=68 unit=V
